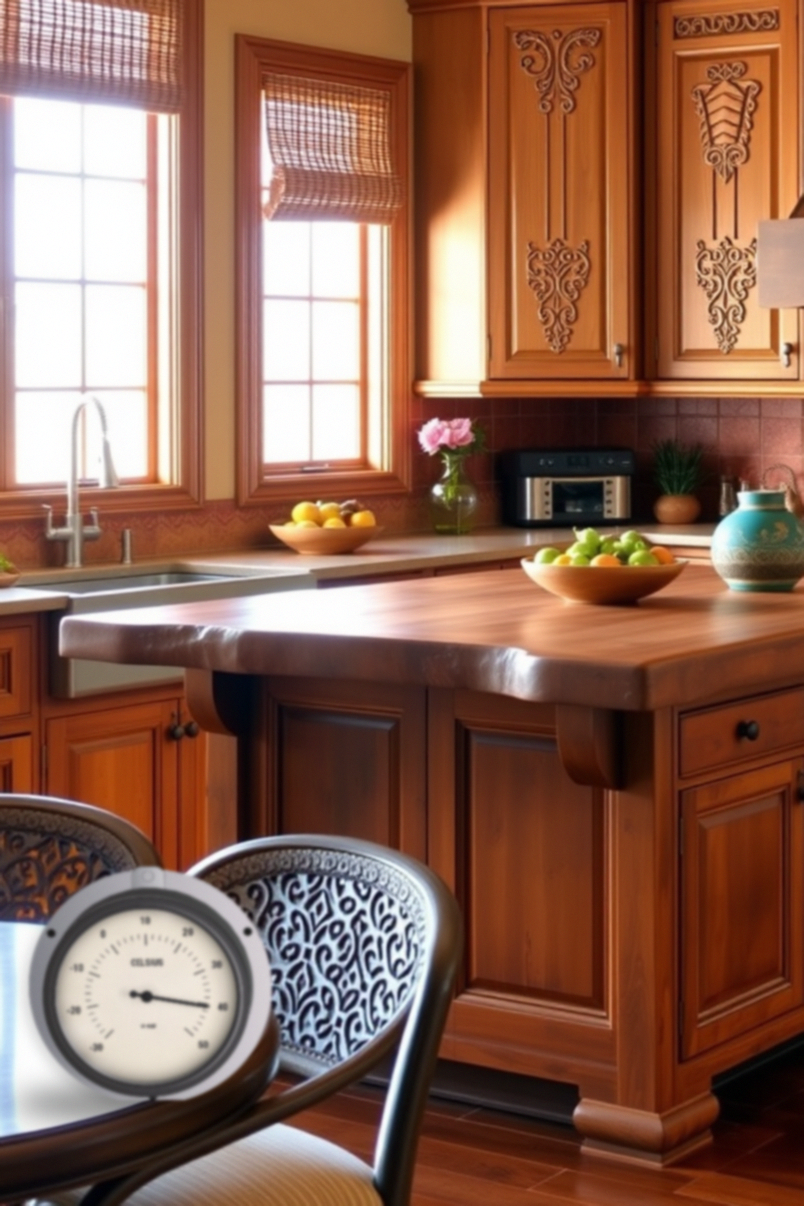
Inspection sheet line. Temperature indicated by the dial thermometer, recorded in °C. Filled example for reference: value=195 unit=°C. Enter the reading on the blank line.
value=40 unit=°C
